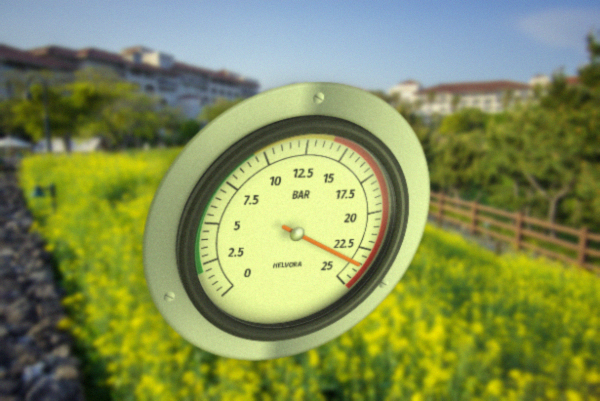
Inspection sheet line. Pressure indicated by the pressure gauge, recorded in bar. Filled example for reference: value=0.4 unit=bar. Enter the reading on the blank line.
value=23.5 unit=bar
